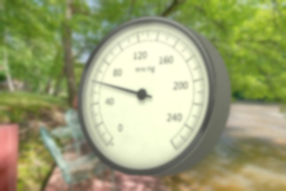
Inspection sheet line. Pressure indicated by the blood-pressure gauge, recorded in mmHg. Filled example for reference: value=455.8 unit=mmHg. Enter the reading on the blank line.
value=60 unit=mmHg
